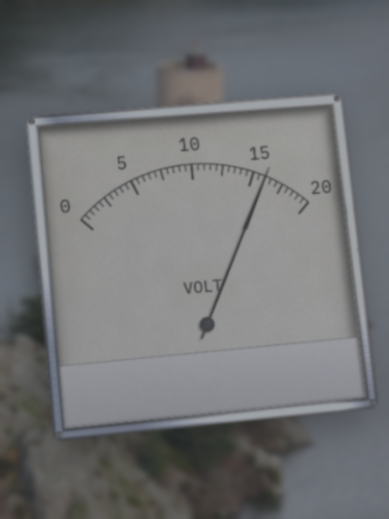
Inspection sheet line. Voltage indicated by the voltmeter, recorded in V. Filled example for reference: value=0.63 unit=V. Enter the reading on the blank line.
value=16 unit=V
